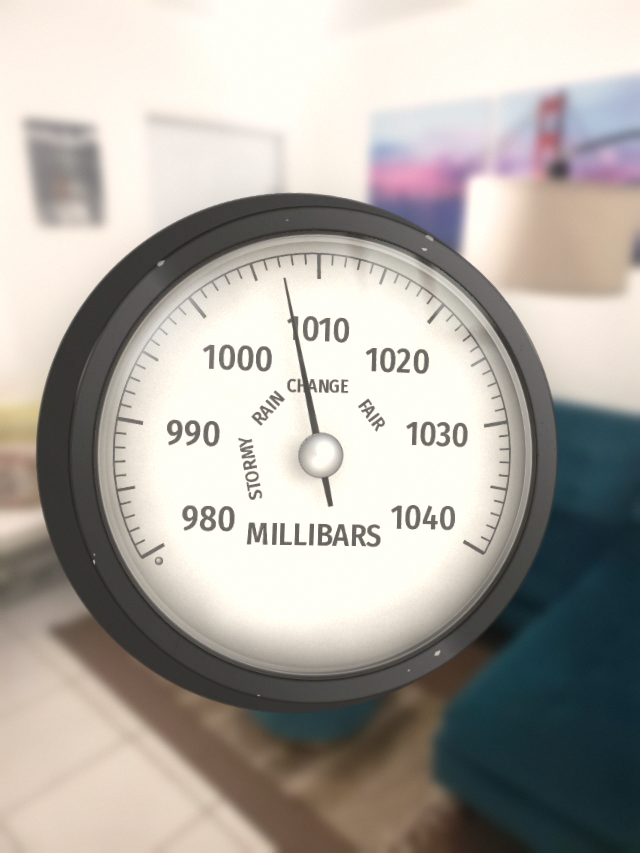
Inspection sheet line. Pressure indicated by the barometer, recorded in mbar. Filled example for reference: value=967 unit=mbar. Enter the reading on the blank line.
value=1007 unit=mbar
